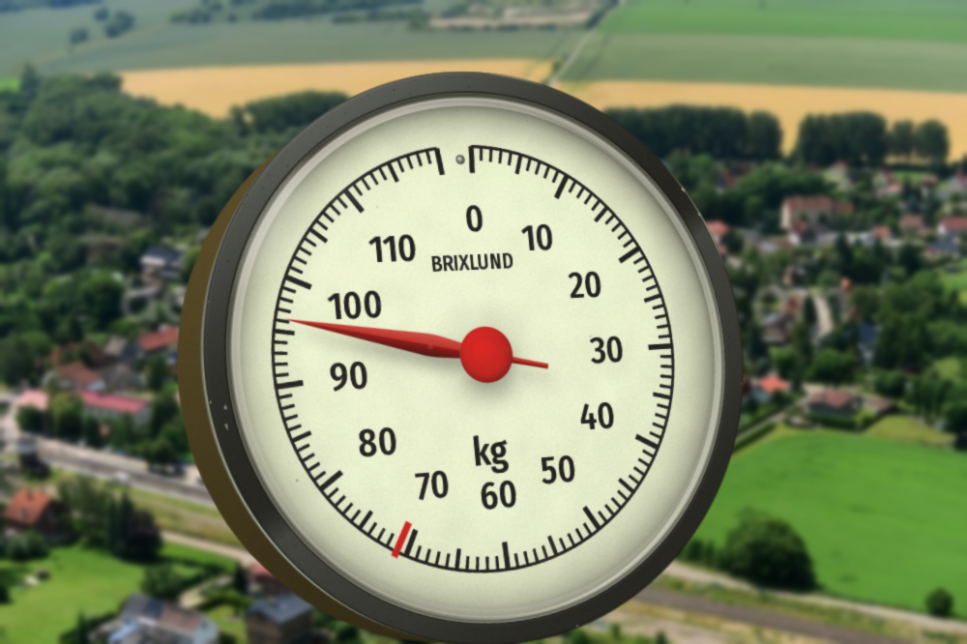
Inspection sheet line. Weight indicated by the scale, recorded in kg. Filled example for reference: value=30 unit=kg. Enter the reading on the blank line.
value=96 unit=kg
